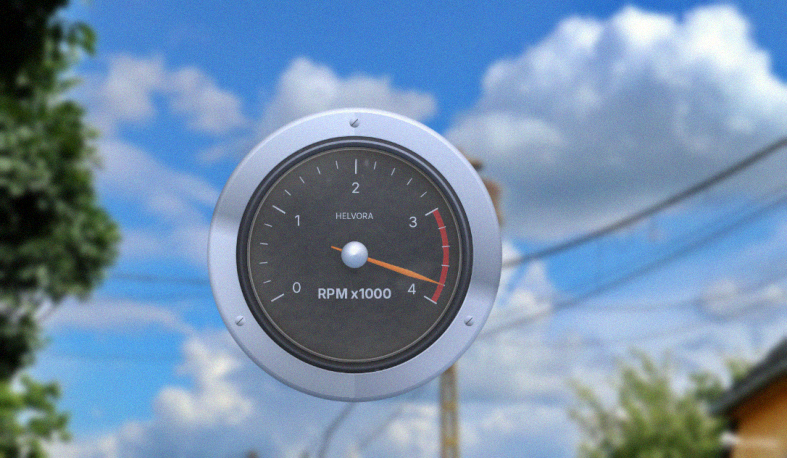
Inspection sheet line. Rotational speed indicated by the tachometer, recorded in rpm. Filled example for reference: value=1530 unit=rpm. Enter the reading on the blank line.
value=3800 unit=rpm
